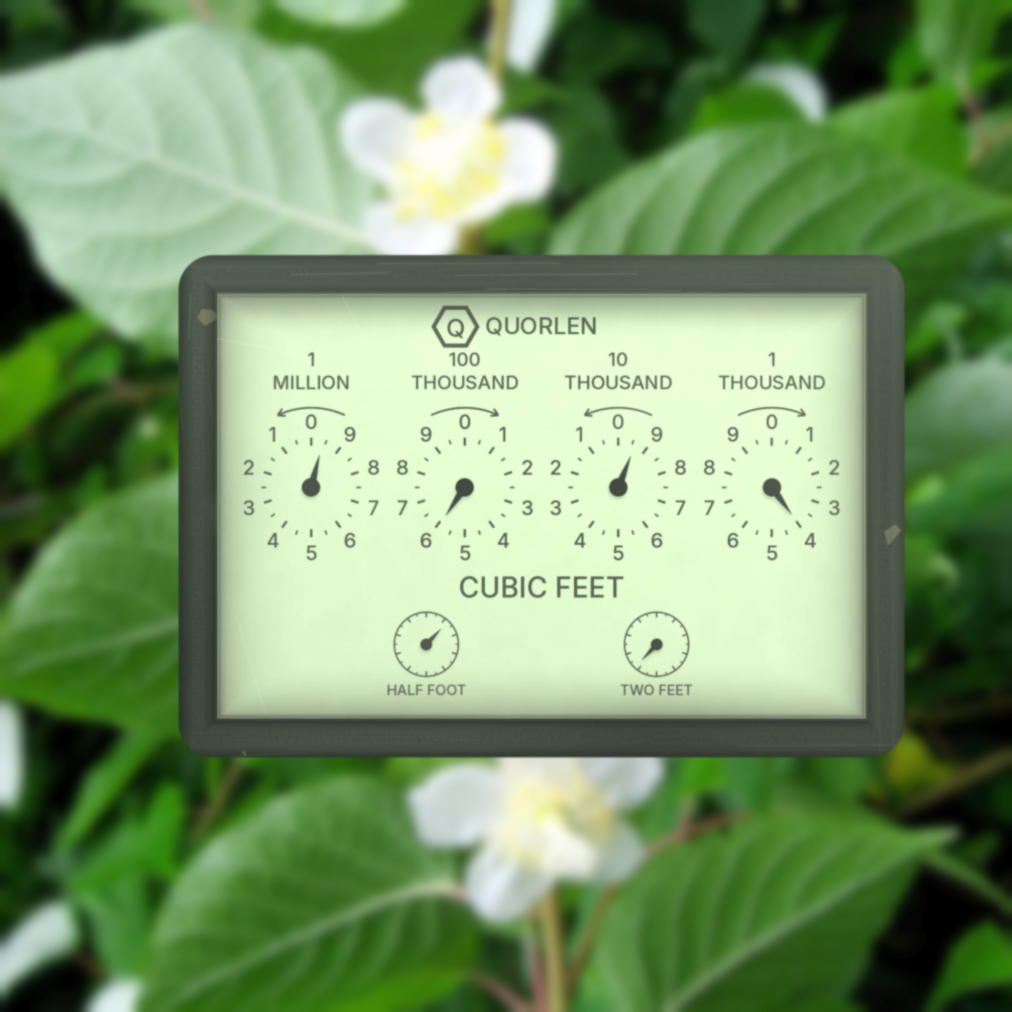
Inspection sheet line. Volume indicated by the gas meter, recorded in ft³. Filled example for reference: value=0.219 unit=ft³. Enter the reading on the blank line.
value=959400 unit=ft³
